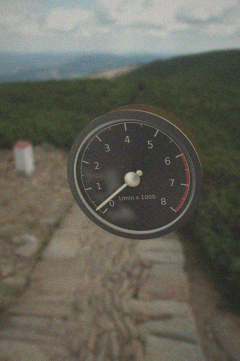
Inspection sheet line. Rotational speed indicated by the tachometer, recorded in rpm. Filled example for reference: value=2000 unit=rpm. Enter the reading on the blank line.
value=250 unit=rpm
